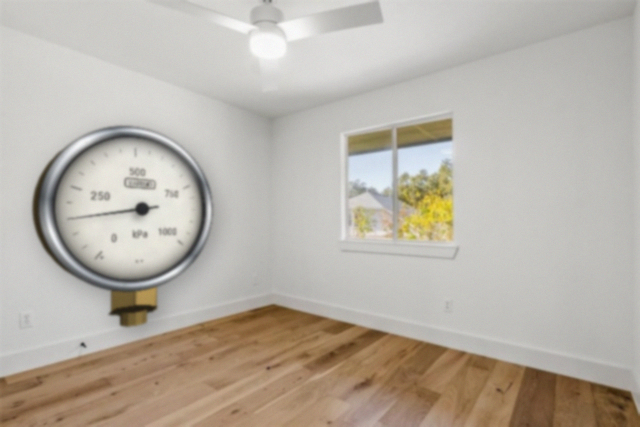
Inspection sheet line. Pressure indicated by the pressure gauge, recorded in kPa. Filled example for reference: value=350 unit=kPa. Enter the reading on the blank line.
value=150 unit=kPa
